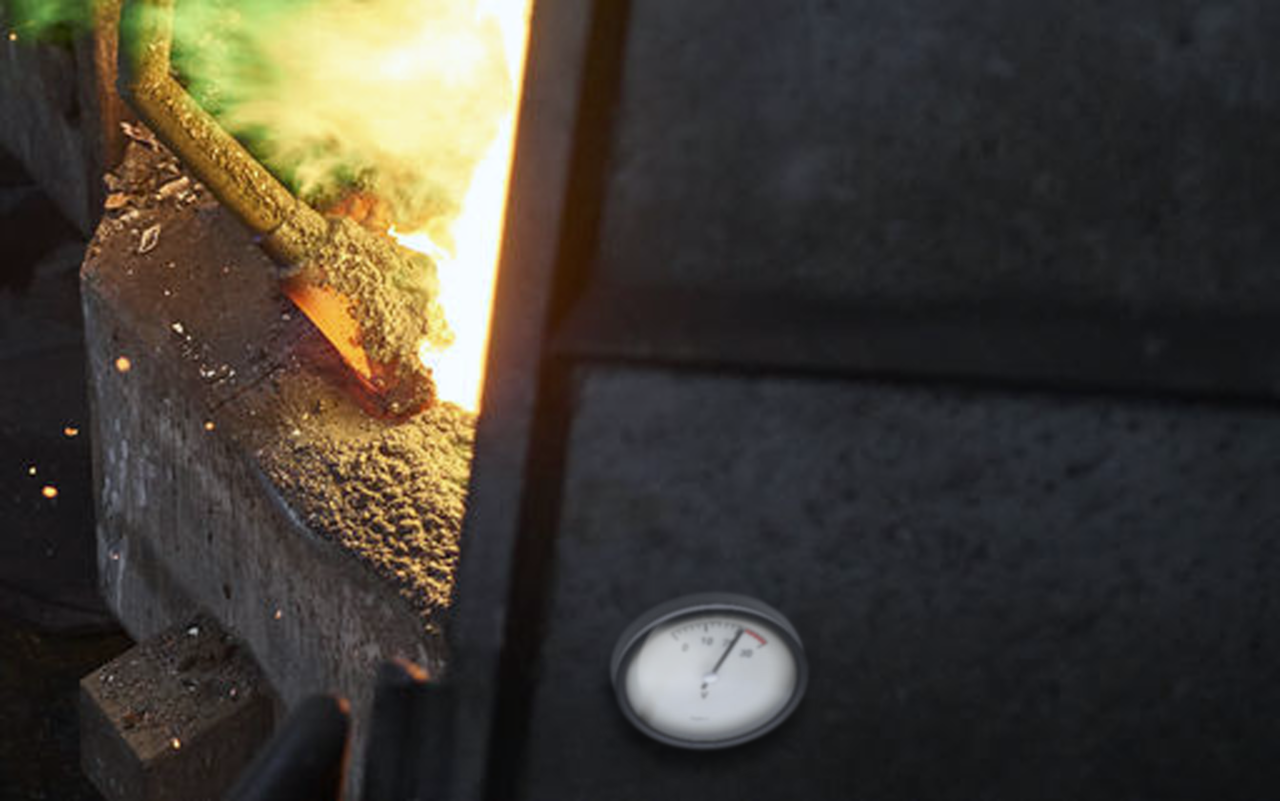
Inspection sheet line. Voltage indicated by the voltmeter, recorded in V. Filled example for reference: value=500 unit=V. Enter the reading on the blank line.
value=20 unit=V
